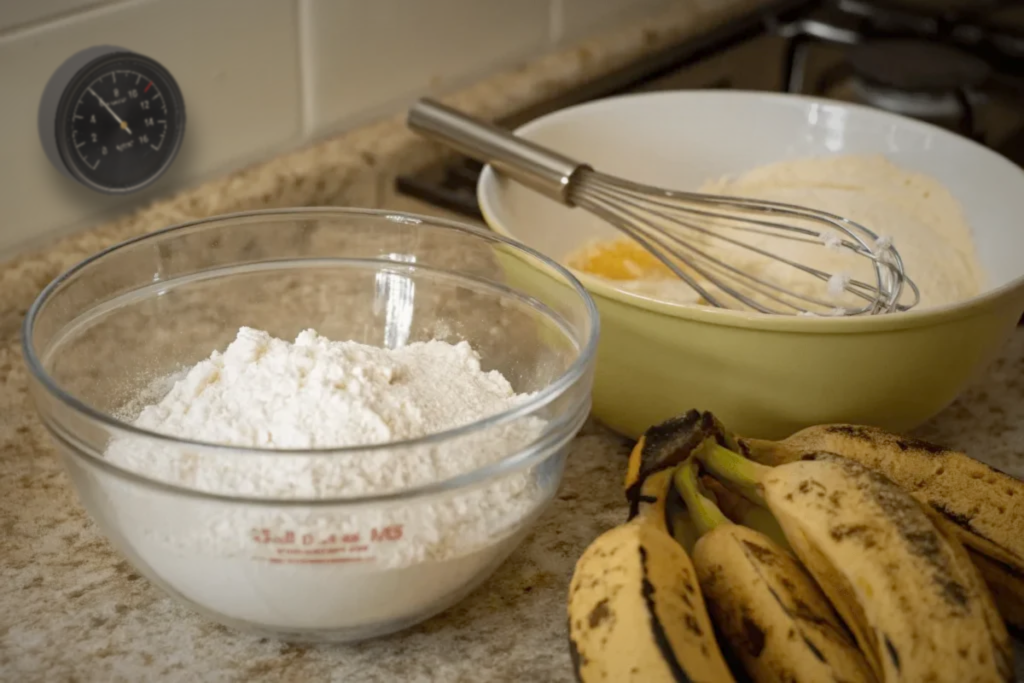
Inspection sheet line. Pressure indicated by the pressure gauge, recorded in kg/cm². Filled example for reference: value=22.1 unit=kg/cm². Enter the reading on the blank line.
value=6 unit=kg/cm²
